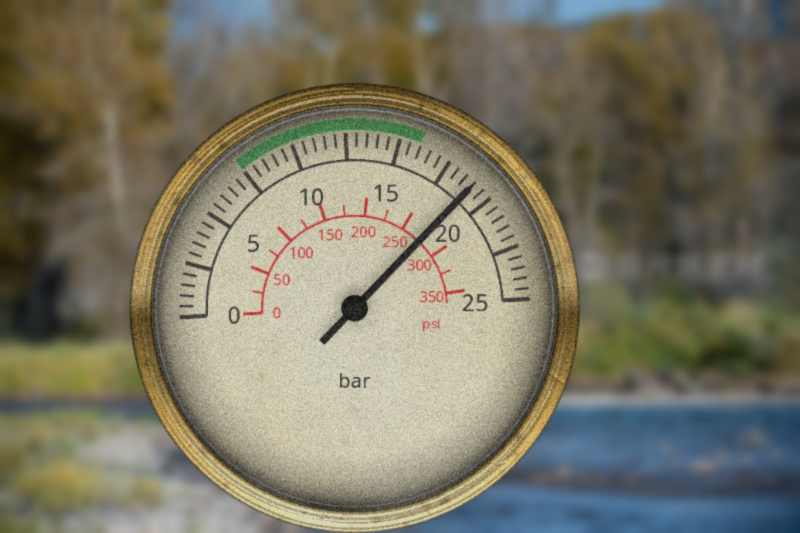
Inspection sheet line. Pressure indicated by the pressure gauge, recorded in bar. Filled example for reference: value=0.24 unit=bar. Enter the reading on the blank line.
value=19 unit=bar
